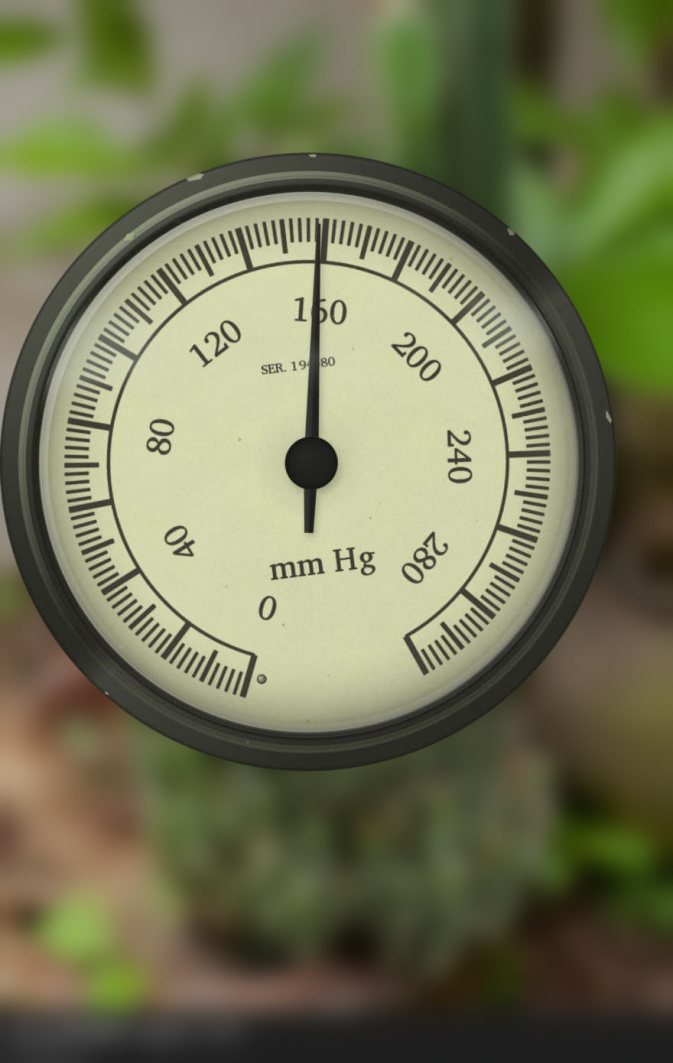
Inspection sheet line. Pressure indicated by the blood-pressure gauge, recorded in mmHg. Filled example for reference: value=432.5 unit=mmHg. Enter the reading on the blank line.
value=158 unit=mmHg
